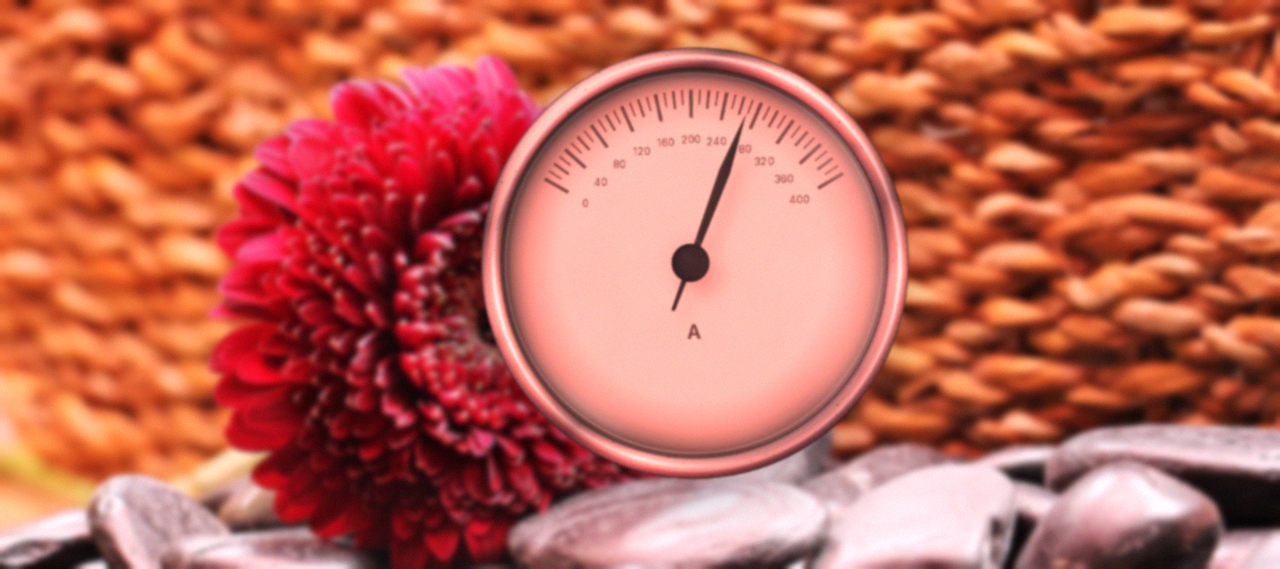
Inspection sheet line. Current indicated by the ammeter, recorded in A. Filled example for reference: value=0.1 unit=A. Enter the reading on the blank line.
value=270 unit=A
